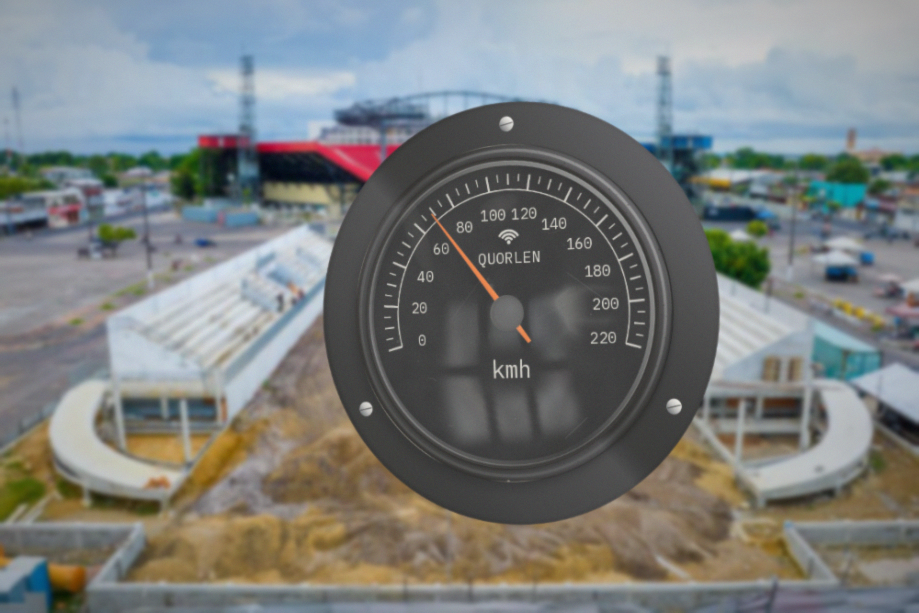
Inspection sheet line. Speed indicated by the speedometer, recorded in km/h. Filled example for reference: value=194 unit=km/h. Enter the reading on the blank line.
value=70 unit=km/h
